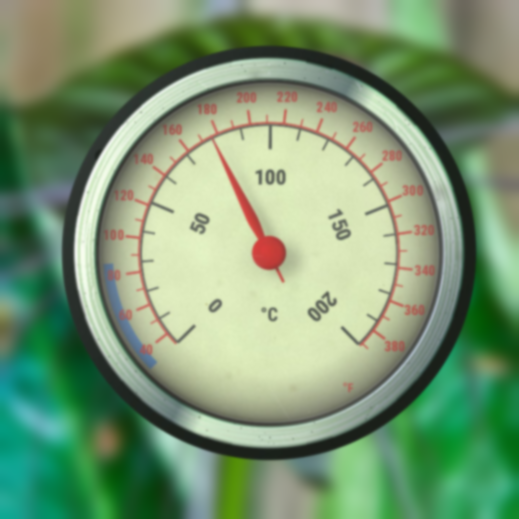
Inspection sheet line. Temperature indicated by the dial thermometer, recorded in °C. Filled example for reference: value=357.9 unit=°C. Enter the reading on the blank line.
value=80 unit=°C
